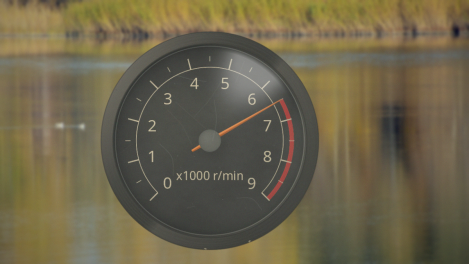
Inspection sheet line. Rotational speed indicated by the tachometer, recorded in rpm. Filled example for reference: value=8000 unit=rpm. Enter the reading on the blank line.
value=6500 unit=rpm
